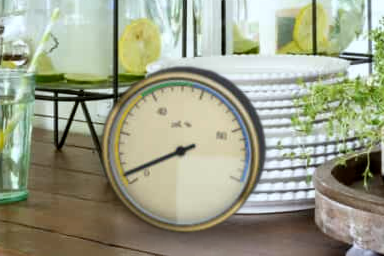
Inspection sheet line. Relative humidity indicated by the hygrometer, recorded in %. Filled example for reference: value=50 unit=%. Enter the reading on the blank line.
value=4 unit=%
